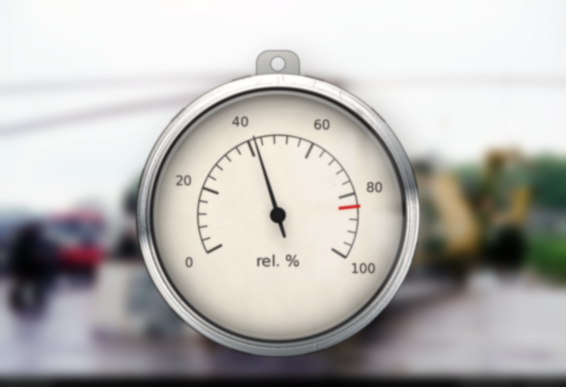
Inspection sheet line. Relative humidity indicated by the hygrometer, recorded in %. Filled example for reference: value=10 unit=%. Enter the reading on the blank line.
value=42 unit=%
